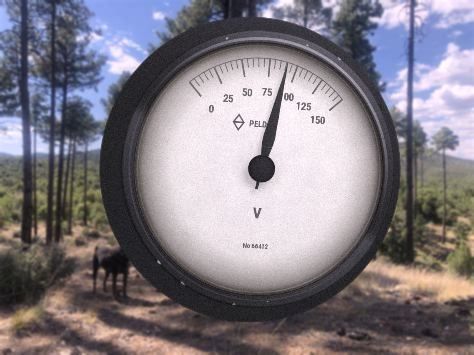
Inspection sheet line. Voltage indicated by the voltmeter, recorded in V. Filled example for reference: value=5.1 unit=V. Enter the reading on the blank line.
value=90 unit=V
